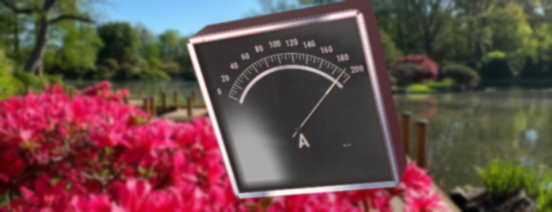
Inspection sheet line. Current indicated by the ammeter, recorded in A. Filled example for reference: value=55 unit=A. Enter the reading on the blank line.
value=190 unit=A
